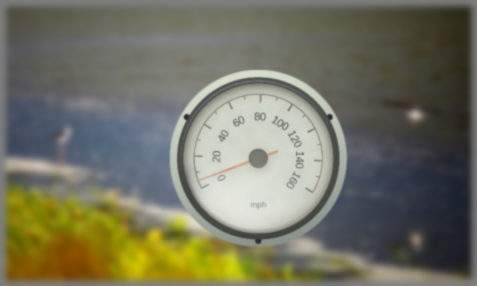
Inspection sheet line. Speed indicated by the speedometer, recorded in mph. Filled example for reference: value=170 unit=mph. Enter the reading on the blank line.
value=5 unit=mph
